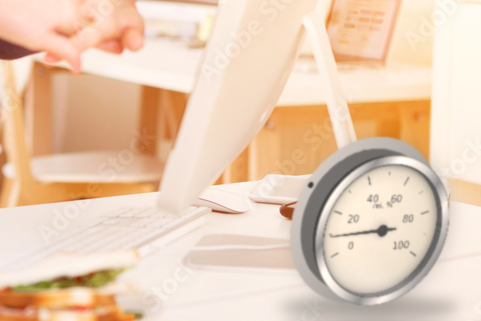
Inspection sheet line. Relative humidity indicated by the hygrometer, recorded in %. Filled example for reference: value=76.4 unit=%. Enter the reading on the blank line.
value=10 unit=%
